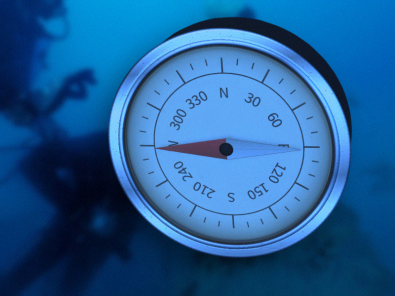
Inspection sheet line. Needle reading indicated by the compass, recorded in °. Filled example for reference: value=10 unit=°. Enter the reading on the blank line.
value=270 unit=°
